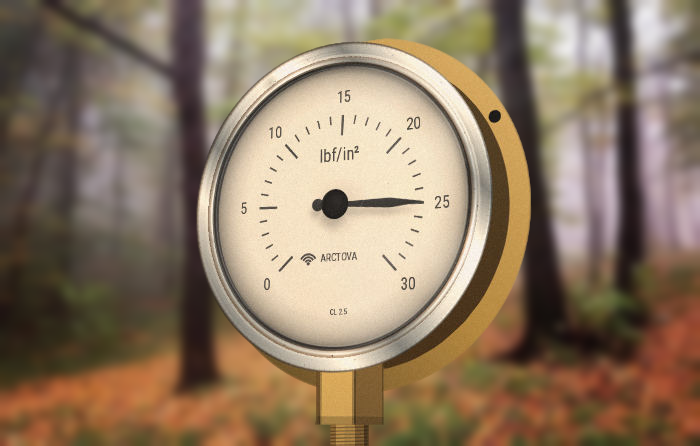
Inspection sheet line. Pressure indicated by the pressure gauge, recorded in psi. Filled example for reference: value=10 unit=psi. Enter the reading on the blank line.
value=25 unit=psi
